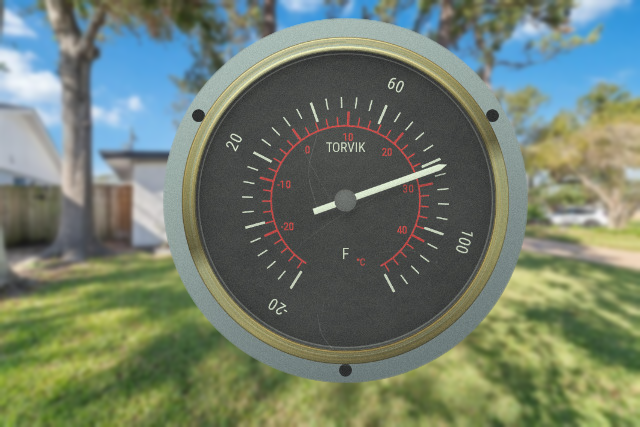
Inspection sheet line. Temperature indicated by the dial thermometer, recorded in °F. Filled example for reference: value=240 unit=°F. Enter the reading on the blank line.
value=82 unit=°F
